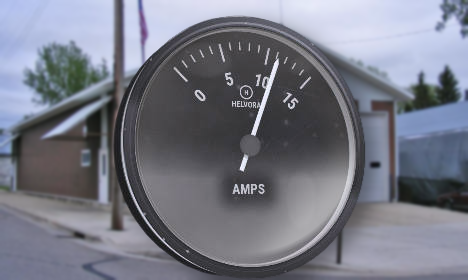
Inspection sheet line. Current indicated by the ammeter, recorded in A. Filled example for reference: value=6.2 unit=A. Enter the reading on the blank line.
value=11 unit=A
